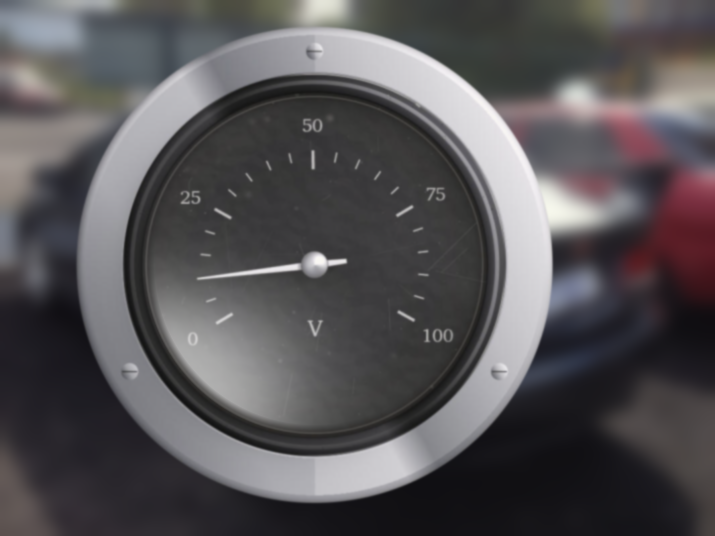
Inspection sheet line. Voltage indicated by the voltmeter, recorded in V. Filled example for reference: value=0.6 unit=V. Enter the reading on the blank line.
value=10 unit=V
